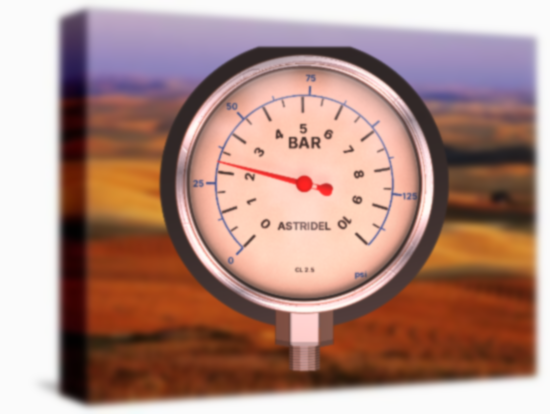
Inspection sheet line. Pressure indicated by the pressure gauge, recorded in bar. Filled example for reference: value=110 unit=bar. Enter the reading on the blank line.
value=2.25 unit=bar
